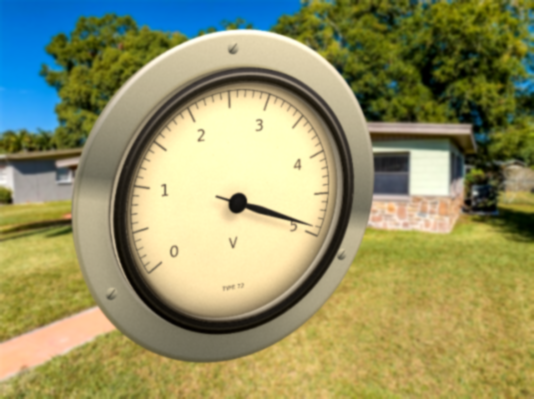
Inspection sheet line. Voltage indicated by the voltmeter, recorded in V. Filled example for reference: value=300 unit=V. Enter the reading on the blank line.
value=4.9 unit=V
